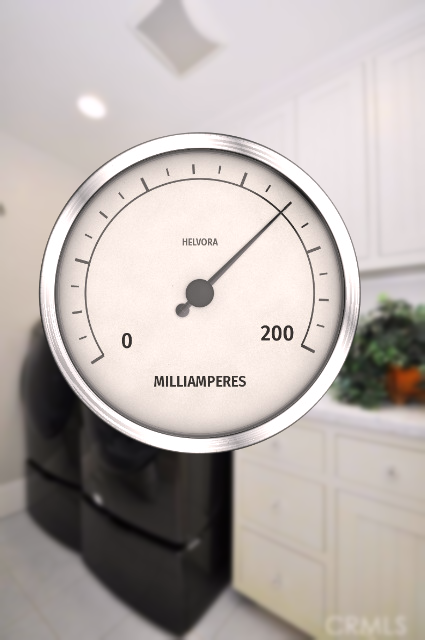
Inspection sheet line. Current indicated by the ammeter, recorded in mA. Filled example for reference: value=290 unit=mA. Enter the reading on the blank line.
value=140 unit=mA
